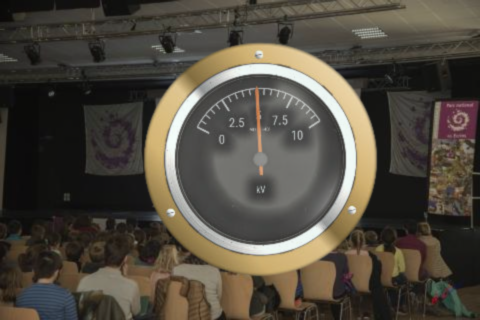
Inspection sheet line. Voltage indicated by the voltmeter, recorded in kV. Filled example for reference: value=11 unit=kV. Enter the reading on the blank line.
value=5 unit=kV
